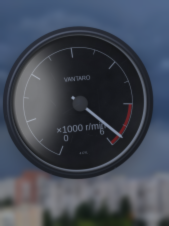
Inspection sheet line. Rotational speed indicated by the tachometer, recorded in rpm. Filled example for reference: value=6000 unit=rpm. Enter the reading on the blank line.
value=5750 unit=rpm
